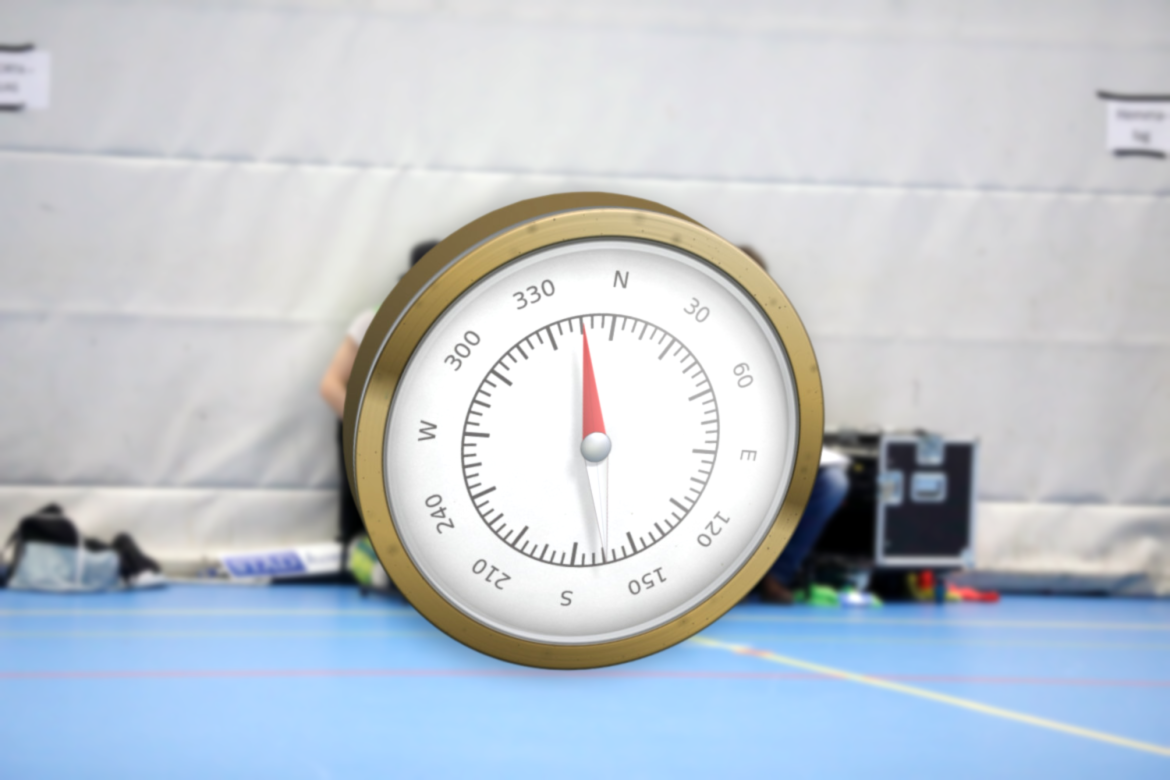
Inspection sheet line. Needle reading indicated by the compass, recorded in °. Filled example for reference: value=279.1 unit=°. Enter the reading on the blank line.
value=345 unit=°
